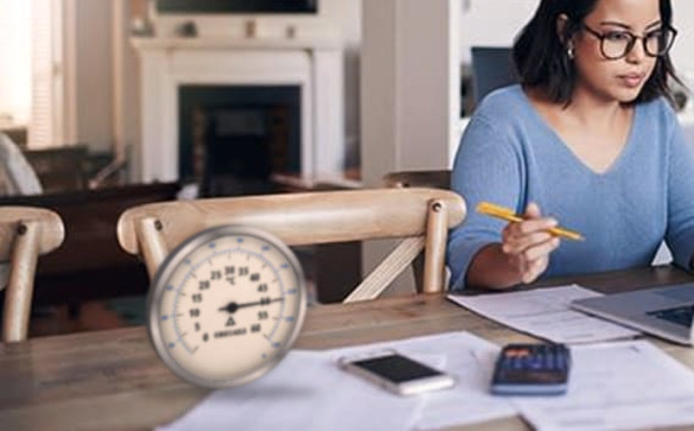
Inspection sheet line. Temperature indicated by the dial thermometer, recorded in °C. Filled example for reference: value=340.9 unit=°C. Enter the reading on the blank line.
value=50 unit=°C
